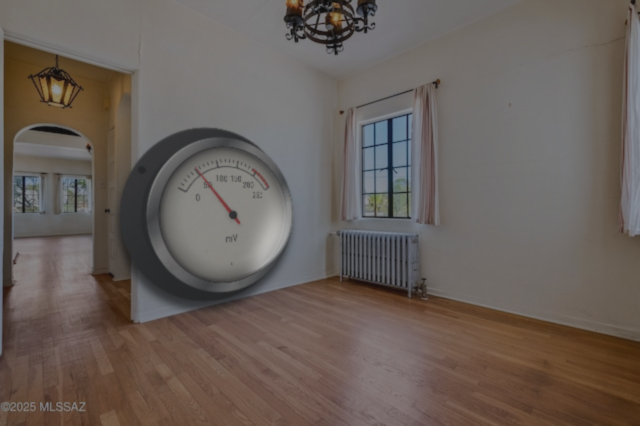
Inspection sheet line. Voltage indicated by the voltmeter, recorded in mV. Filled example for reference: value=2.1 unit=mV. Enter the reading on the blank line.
value=50 unit=mV
